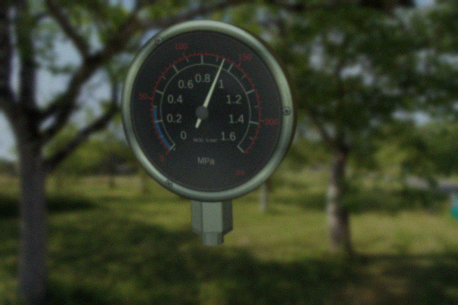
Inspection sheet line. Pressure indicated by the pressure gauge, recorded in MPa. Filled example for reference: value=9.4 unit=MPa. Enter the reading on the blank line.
value=0.95 unit=MPa
